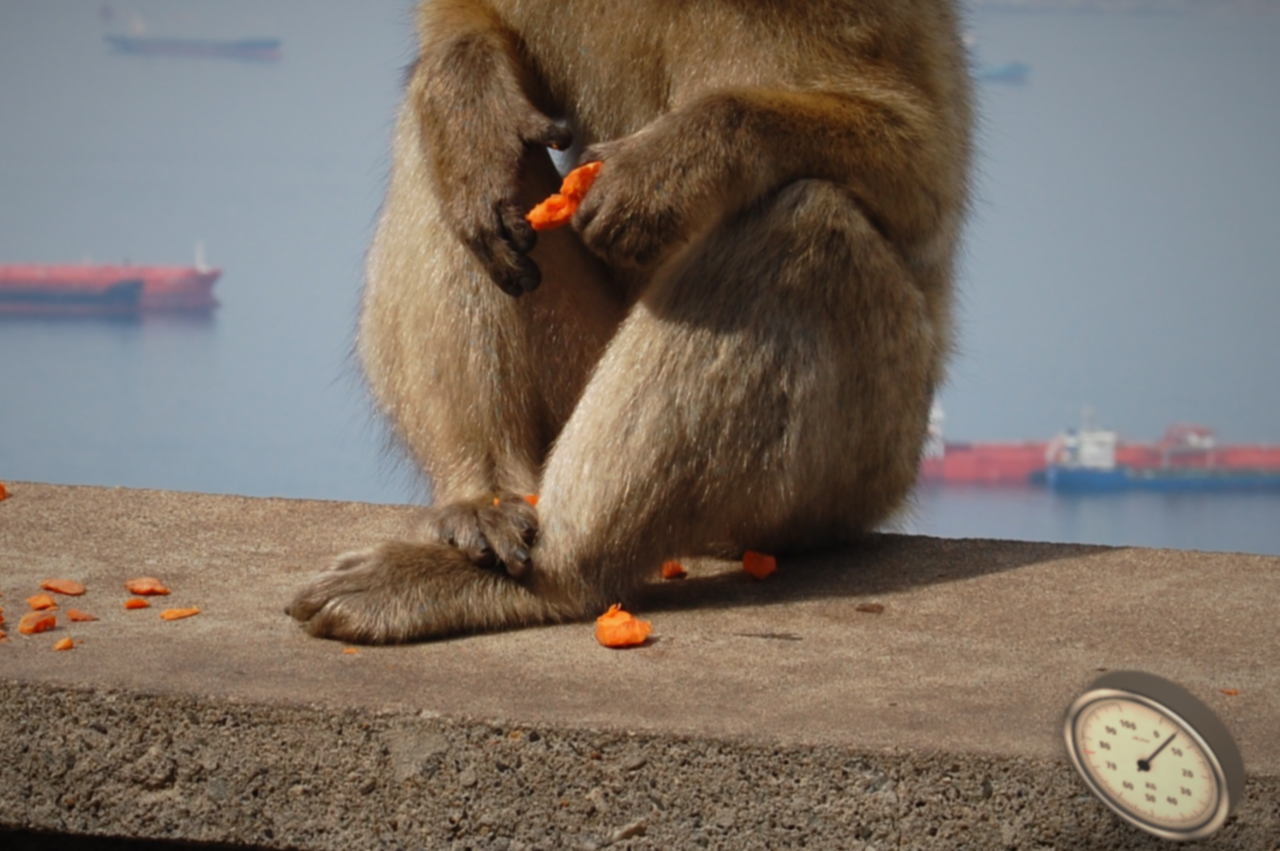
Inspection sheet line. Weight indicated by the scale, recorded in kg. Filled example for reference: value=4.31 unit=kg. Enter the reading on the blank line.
value=5 unit=kg
